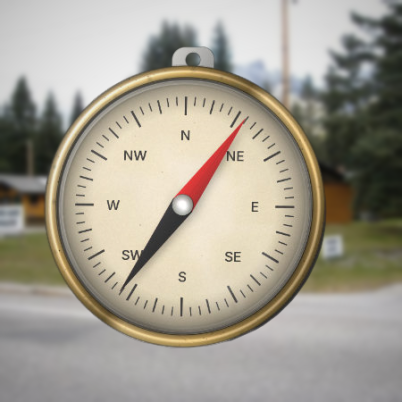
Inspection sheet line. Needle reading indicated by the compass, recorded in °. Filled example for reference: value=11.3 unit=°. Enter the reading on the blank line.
value=35 unit=°
